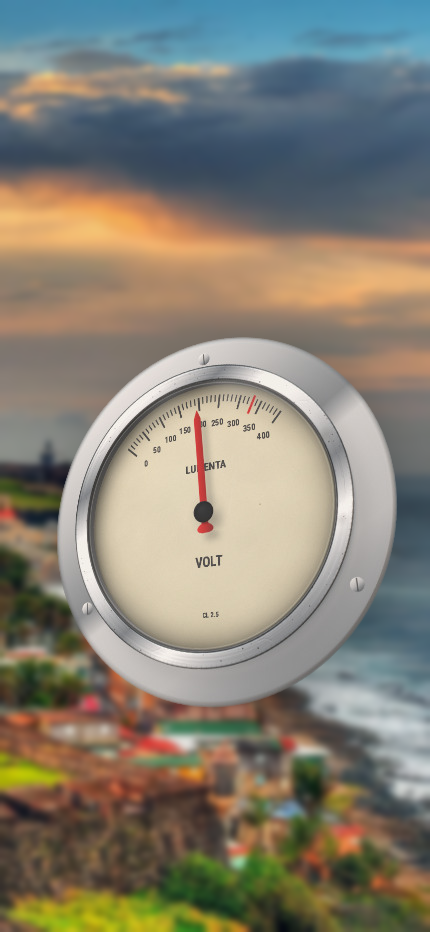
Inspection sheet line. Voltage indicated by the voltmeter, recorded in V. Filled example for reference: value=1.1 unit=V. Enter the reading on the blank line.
value=200 unit=V
